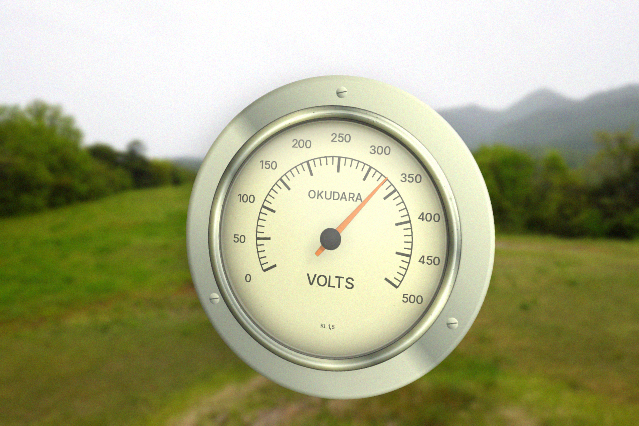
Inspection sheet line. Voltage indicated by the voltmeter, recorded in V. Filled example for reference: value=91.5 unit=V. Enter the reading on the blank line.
value=330 unit=V
